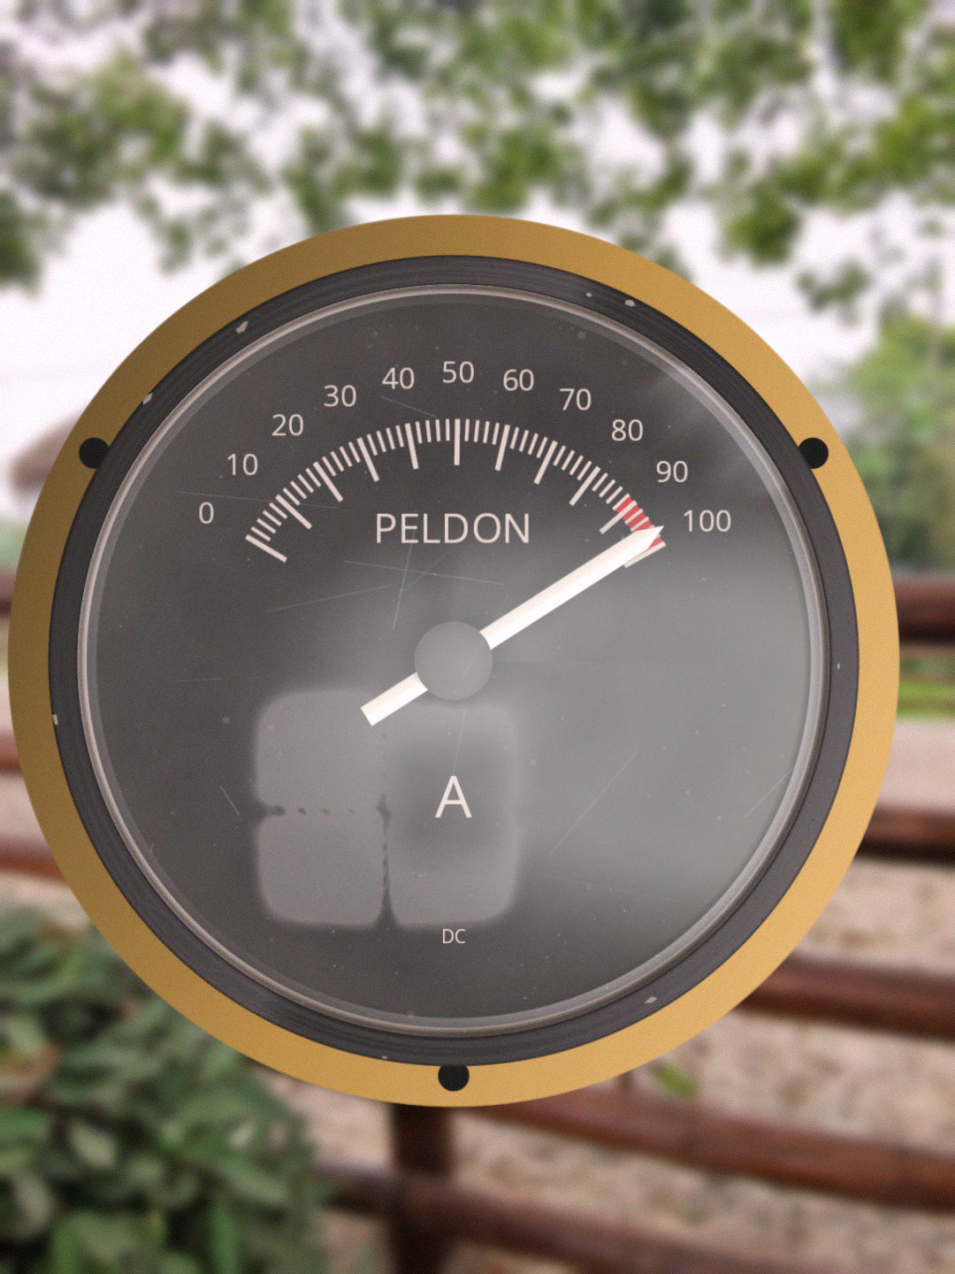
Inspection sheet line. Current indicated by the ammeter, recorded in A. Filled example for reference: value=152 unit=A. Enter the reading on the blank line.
value=97 unit=A
